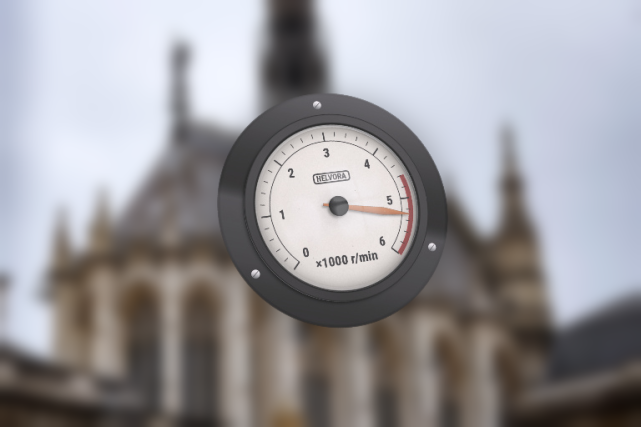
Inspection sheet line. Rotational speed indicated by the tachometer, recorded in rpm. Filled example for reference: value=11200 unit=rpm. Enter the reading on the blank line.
value=5300 unit=rpm
